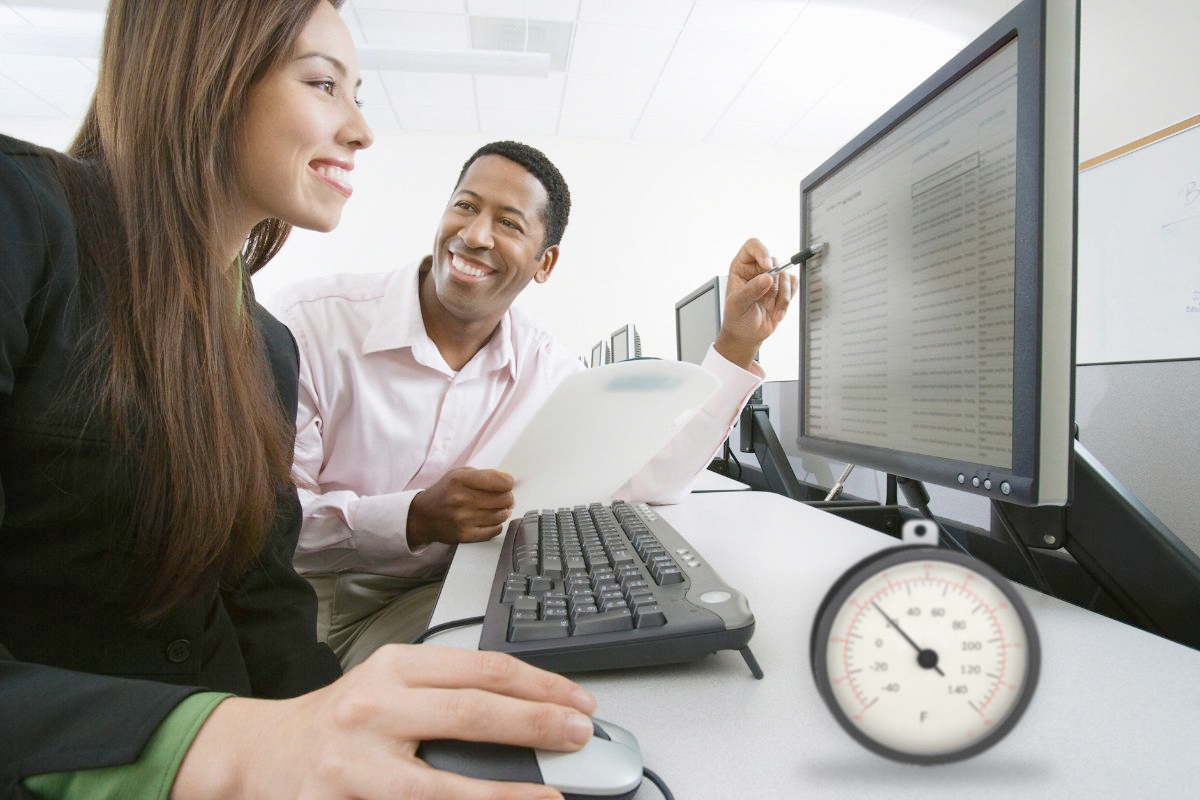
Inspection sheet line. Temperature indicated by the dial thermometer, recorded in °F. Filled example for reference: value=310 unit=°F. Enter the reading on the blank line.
value=20 unit=°F
